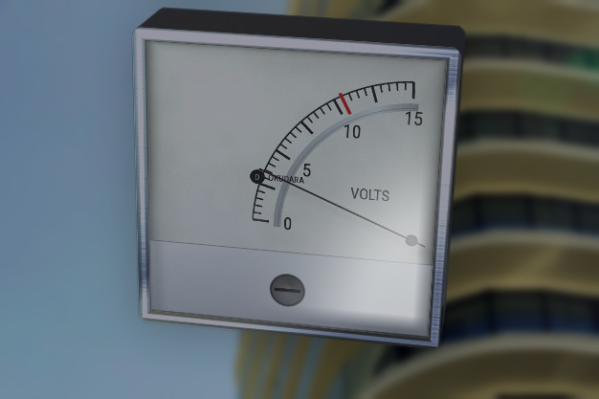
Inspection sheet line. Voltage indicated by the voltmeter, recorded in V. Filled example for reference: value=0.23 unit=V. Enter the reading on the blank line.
value=3.5 unit=V
